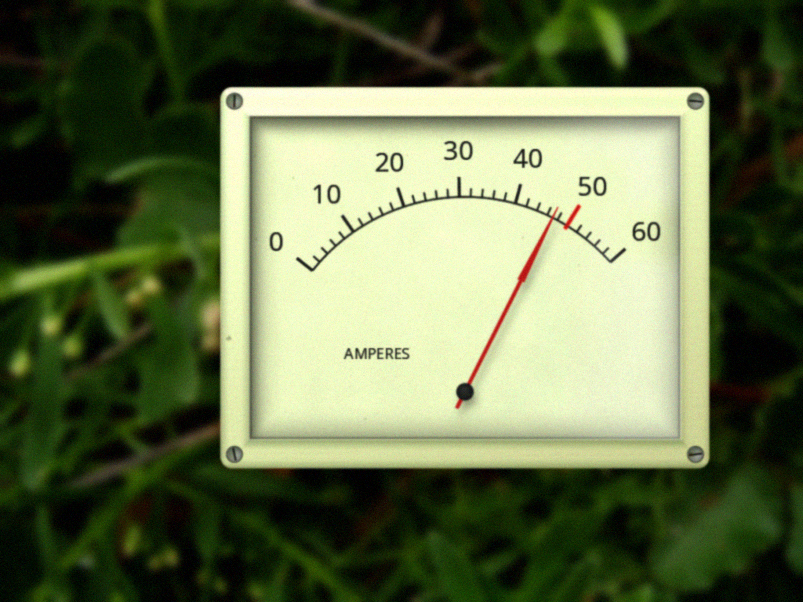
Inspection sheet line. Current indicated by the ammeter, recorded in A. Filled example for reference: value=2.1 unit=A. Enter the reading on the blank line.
value=47 unit=A
